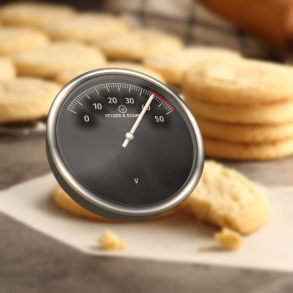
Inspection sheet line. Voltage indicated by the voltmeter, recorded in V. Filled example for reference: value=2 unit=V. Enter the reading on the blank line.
value=40 unit=V
